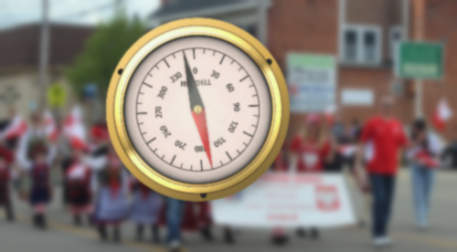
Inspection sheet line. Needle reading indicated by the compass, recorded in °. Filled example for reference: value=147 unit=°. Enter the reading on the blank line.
value=170 unit=°
